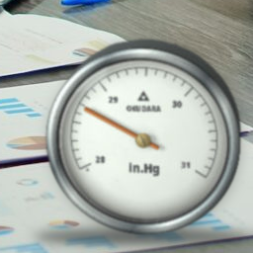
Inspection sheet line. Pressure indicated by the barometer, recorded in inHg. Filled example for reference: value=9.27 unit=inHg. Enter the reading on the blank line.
value=28.7 unit=inHg
